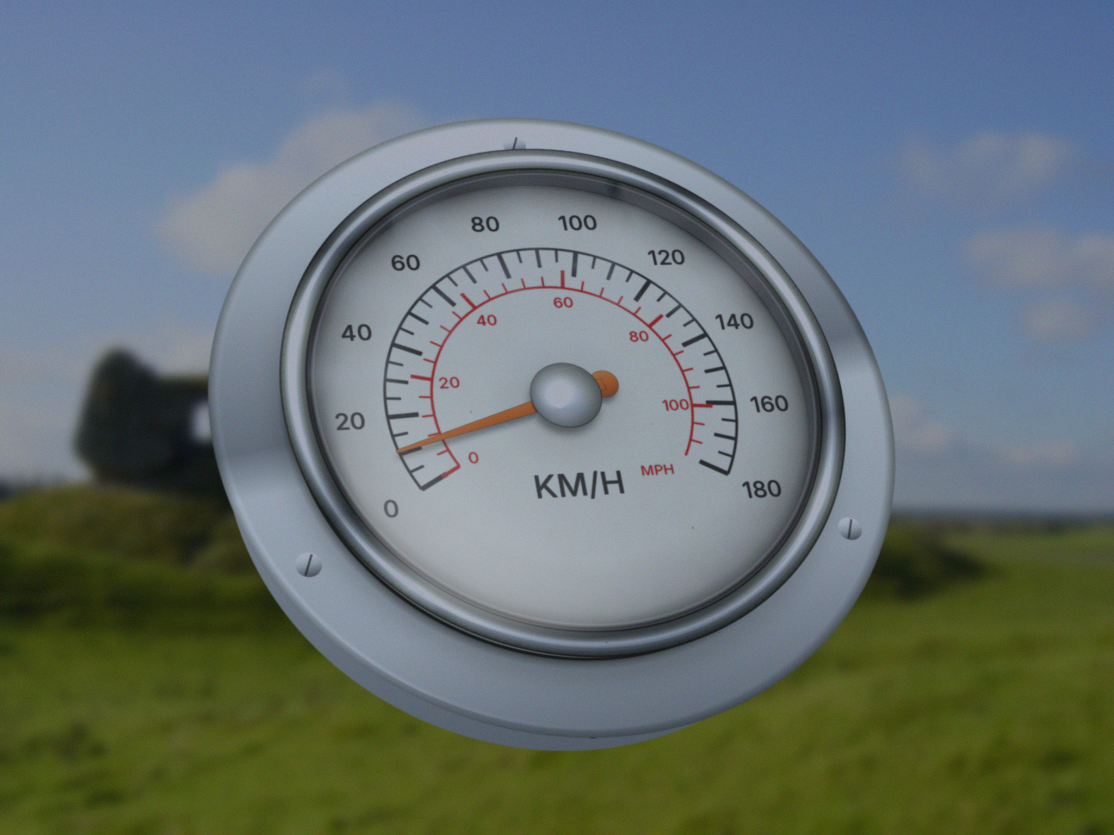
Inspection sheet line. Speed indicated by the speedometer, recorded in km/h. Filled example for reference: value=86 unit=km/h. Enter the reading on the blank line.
value=10 unit=km/h
